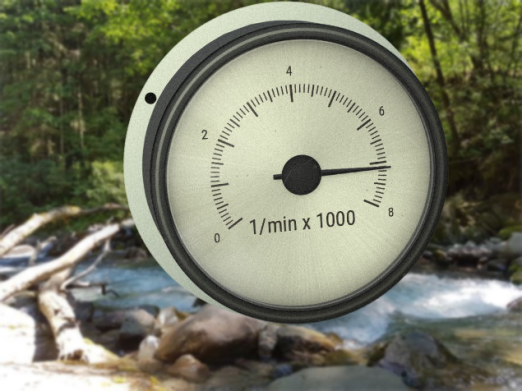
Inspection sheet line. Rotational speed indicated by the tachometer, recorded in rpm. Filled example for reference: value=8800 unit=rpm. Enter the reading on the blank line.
value=7100 unit=rpm
